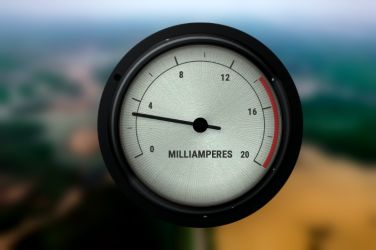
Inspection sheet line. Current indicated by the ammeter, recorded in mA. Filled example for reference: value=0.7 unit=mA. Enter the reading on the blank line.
value=3 unit=mA
